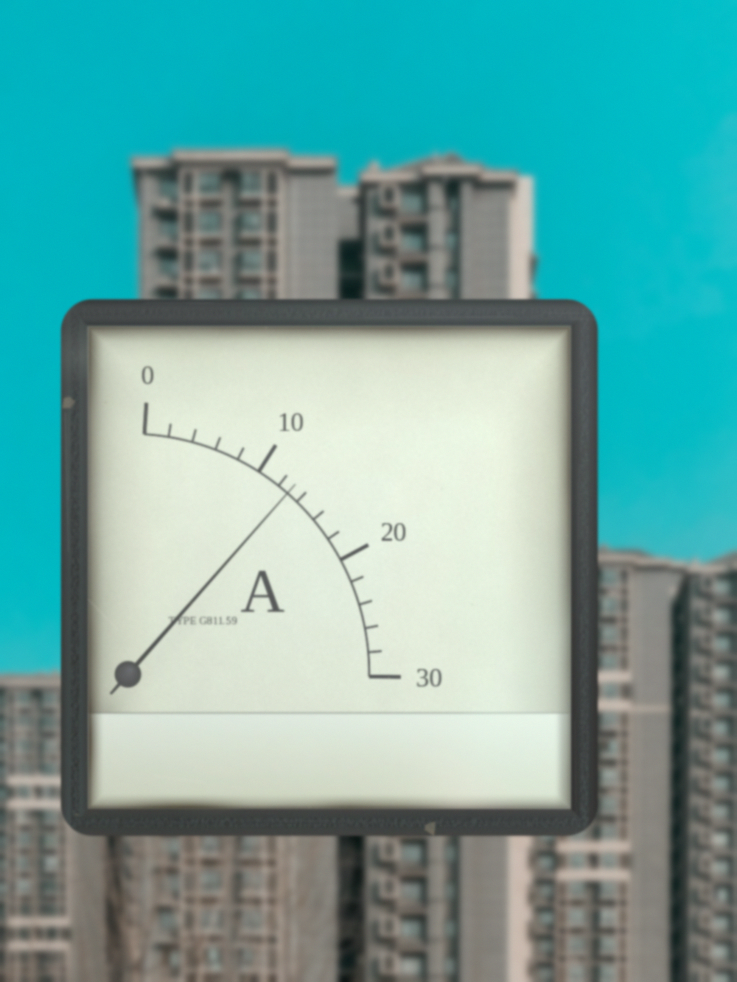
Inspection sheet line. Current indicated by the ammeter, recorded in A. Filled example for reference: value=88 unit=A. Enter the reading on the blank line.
value=13 unit=A
